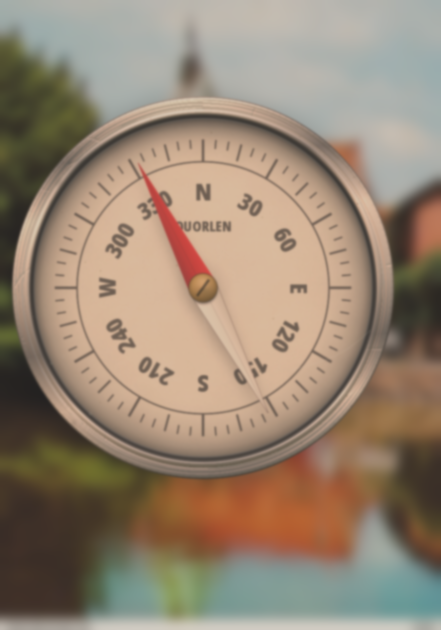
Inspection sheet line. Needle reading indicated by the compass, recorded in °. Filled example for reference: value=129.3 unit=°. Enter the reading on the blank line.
value=332.5 unit=°
